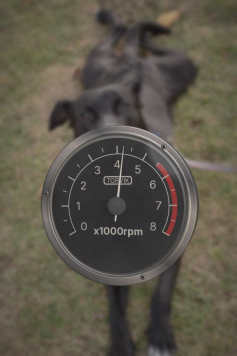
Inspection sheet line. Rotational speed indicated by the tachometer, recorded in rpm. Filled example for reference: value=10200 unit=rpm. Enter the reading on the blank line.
value=4250 unit=rpm
